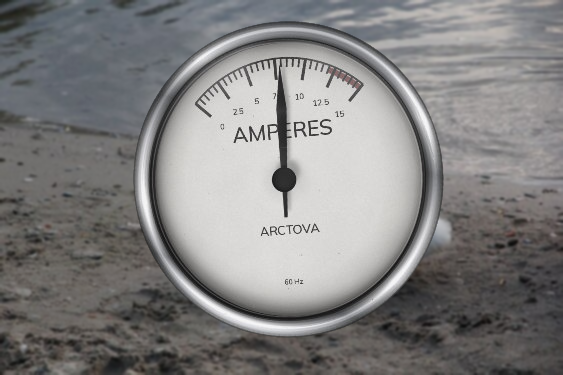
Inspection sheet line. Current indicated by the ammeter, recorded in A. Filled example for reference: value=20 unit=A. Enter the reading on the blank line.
value=8 unit=A
